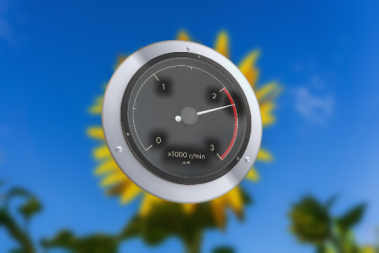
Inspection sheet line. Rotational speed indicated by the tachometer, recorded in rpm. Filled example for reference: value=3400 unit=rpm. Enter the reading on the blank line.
value=2250 unit=rpm
